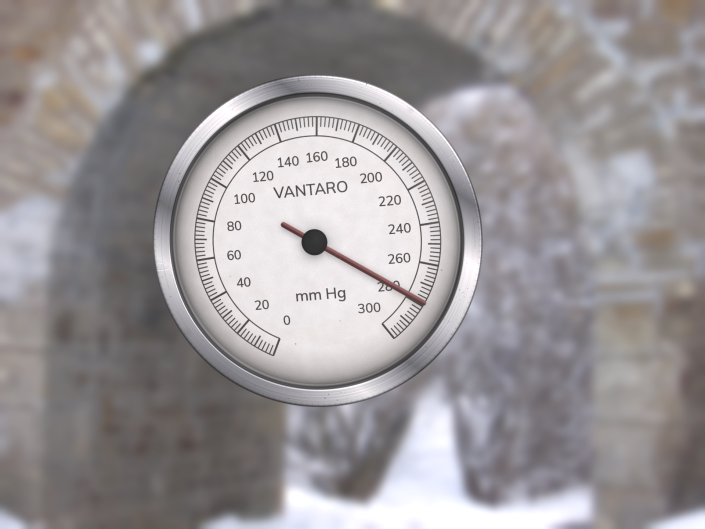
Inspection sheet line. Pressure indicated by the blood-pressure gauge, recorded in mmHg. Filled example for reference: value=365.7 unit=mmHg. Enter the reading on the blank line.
value=278 unit=mmHg
